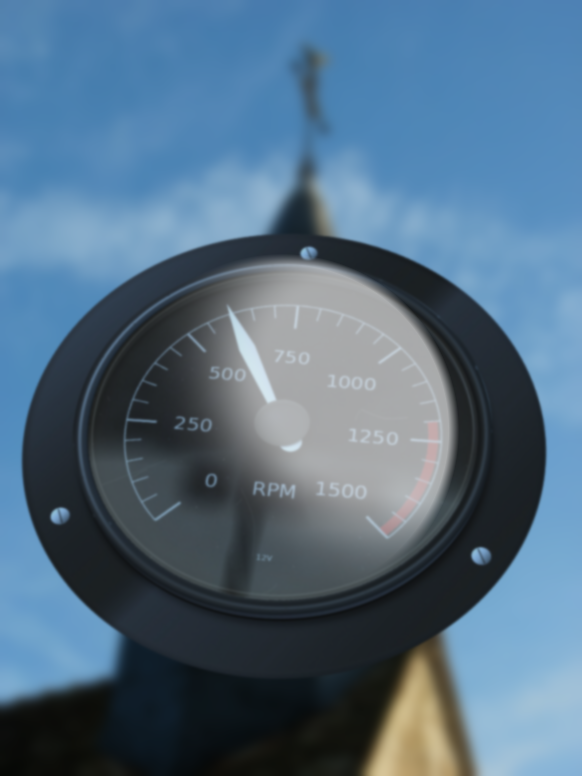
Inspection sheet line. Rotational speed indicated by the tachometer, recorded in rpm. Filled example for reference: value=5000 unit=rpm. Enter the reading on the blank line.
value=600 unit=rpm
